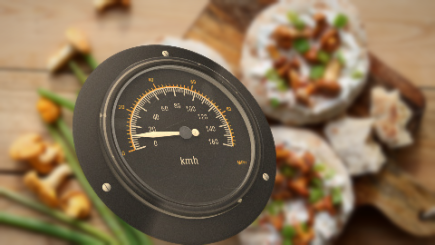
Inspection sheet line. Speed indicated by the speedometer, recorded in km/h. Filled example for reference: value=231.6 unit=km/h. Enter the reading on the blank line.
value=10 unit=km/h
